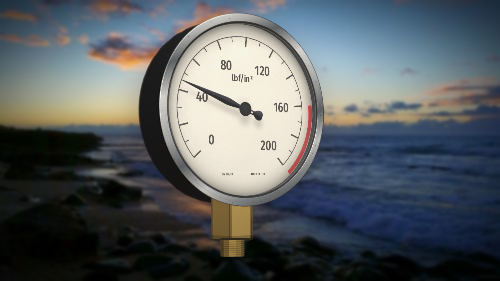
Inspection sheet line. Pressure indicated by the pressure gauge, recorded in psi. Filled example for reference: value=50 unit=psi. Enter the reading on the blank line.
value=45 unit=psi
